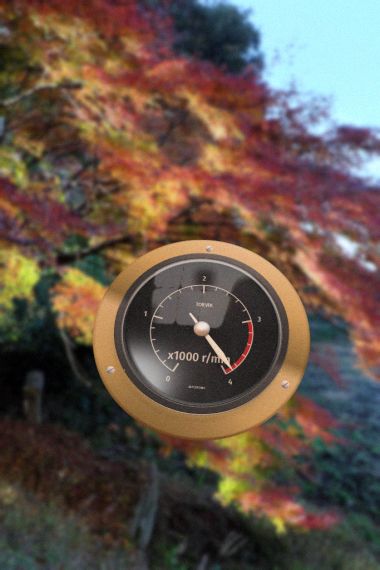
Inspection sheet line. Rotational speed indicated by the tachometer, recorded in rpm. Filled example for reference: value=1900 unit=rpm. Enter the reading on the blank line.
value=3900 unit=rpm
